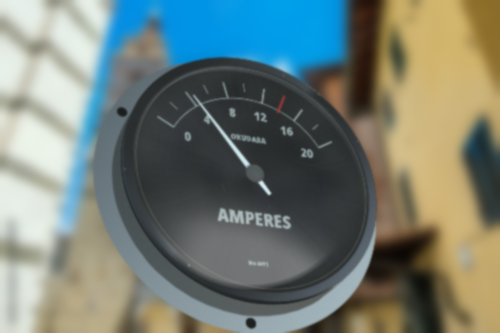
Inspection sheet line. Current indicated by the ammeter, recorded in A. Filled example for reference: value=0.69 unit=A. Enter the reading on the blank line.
value=4 unit=A
